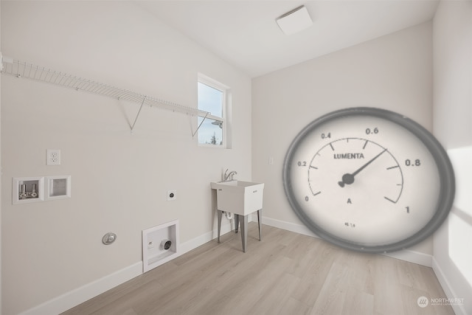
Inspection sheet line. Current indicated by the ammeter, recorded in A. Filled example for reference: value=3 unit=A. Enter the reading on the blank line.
value=0.7 unit=A
